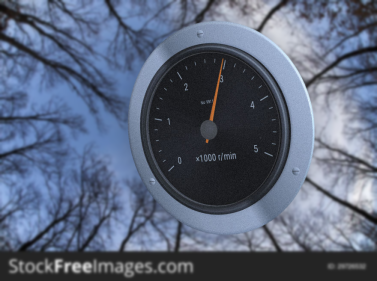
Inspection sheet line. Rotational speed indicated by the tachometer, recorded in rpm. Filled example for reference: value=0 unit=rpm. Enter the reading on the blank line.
value=3000 unit=rpm
